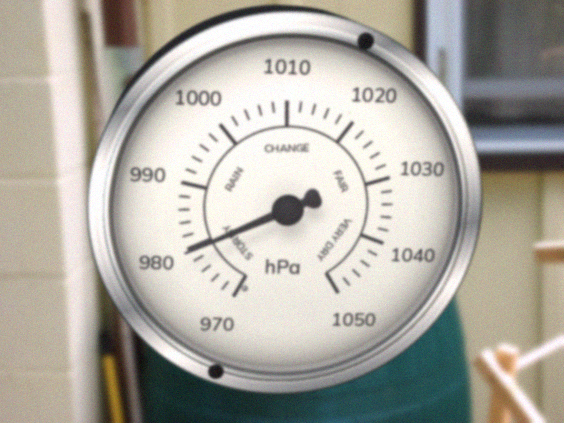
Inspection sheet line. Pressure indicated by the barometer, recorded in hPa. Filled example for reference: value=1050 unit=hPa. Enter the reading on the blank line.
value=980 unit=hPa
